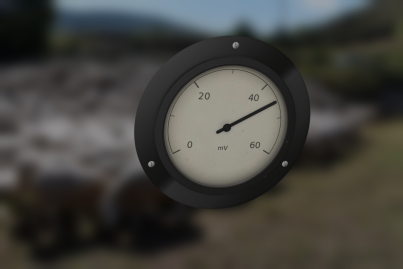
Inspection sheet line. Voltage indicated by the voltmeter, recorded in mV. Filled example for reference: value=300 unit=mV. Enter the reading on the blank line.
value=45 unit=mV
